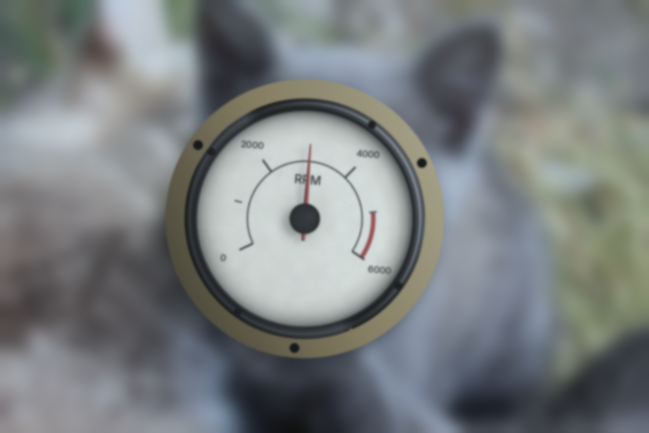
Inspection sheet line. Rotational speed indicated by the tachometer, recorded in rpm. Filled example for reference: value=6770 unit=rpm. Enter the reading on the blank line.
value=3000 unit=rpm
